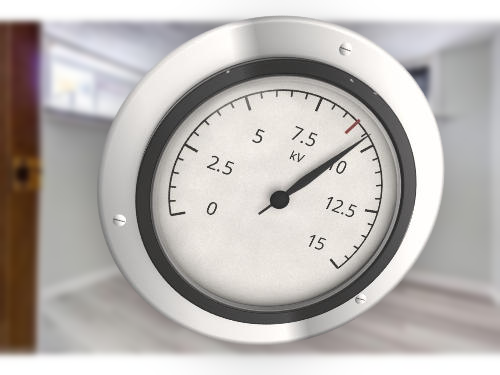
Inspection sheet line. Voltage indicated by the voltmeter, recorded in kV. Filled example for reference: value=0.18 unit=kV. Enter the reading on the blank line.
value=9.5 unit=kV
